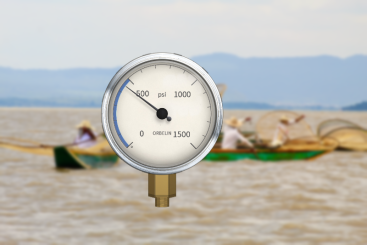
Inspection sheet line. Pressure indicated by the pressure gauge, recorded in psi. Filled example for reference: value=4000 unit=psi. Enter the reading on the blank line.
value=450 unit=psi
